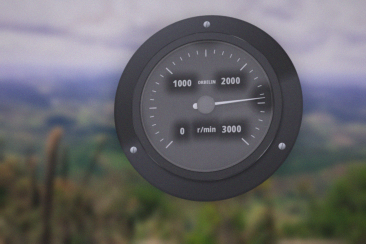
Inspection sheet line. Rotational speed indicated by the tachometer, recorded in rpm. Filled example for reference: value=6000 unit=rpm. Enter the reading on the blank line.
value=2450 unit=rpm
